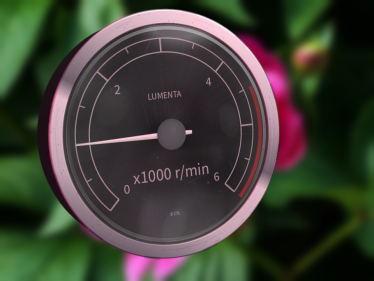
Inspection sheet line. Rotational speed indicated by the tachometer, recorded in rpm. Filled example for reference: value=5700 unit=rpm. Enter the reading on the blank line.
value=1000 unit=rpm
